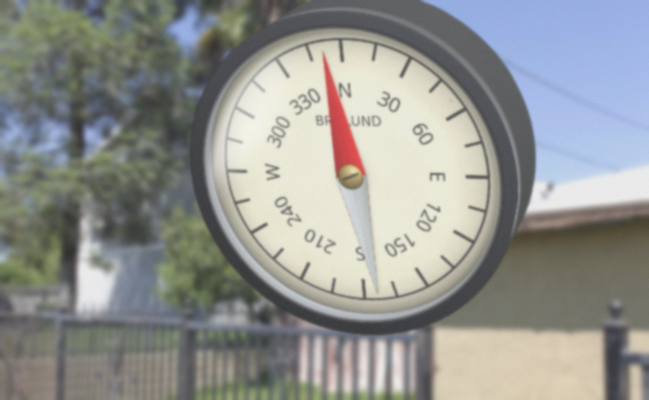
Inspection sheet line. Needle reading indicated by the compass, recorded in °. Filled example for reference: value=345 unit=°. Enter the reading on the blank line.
value=352.5 unit=°
